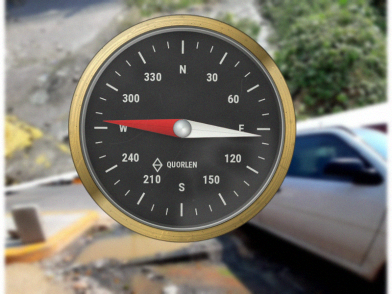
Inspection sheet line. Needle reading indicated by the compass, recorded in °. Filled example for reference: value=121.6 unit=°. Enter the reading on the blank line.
value=275 unit=°
